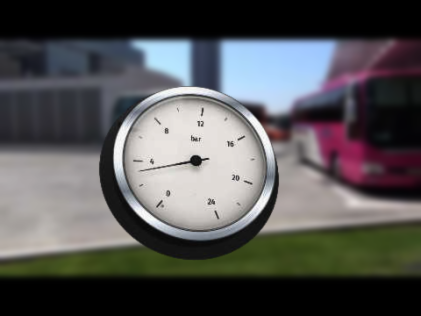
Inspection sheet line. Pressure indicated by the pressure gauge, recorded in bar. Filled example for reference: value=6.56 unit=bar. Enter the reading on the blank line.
value=3 unit=bar
